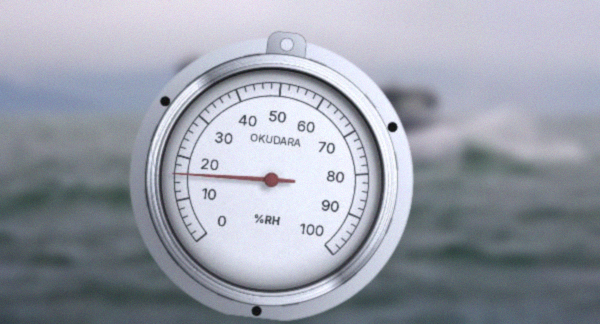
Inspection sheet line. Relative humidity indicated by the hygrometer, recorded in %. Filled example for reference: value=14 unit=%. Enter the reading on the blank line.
value=16 unit=%
